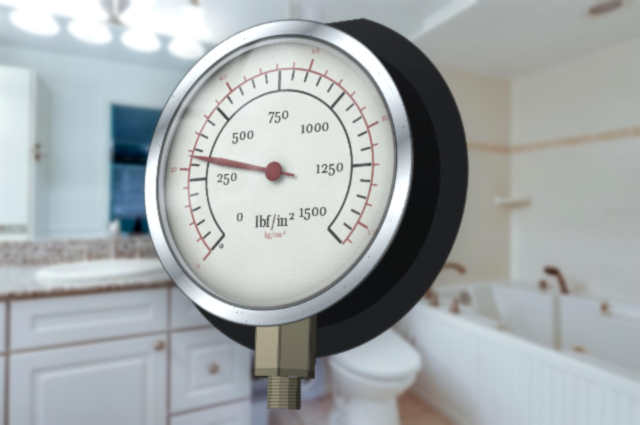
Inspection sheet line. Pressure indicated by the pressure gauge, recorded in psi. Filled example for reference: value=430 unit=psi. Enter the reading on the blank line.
value=325 unit=psi
